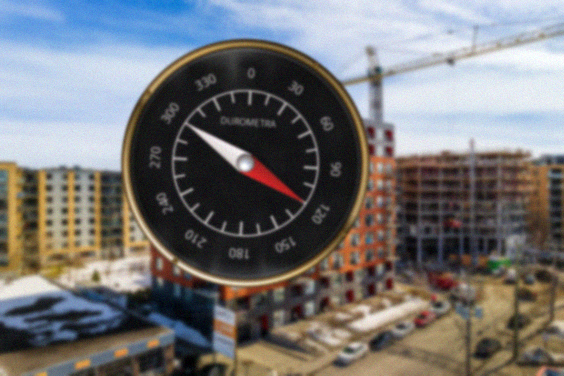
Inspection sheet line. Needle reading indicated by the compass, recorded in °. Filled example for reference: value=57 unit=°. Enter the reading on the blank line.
value=120 unit=°
